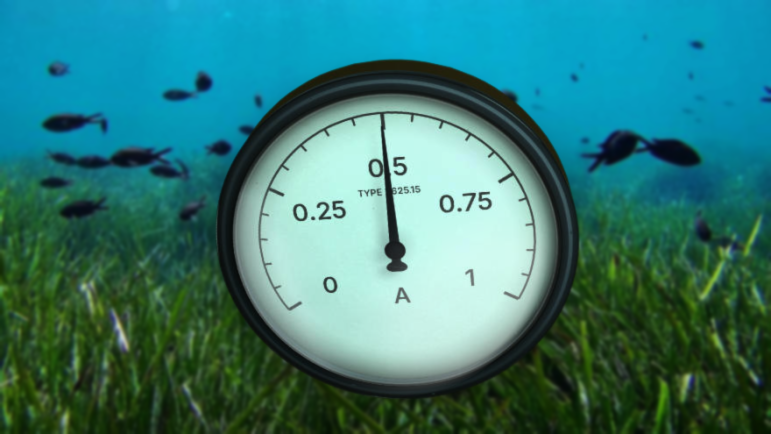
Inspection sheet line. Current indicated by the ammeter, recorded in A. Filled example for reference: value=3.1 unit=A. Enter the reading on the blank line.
value=0.5 unit=A
